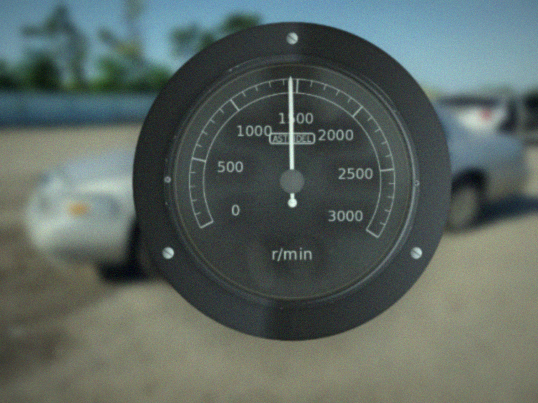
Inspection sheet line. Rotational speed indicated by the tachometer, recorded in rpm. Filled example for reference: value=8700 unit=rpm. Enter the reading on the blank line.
value=1450 unit=rpm
